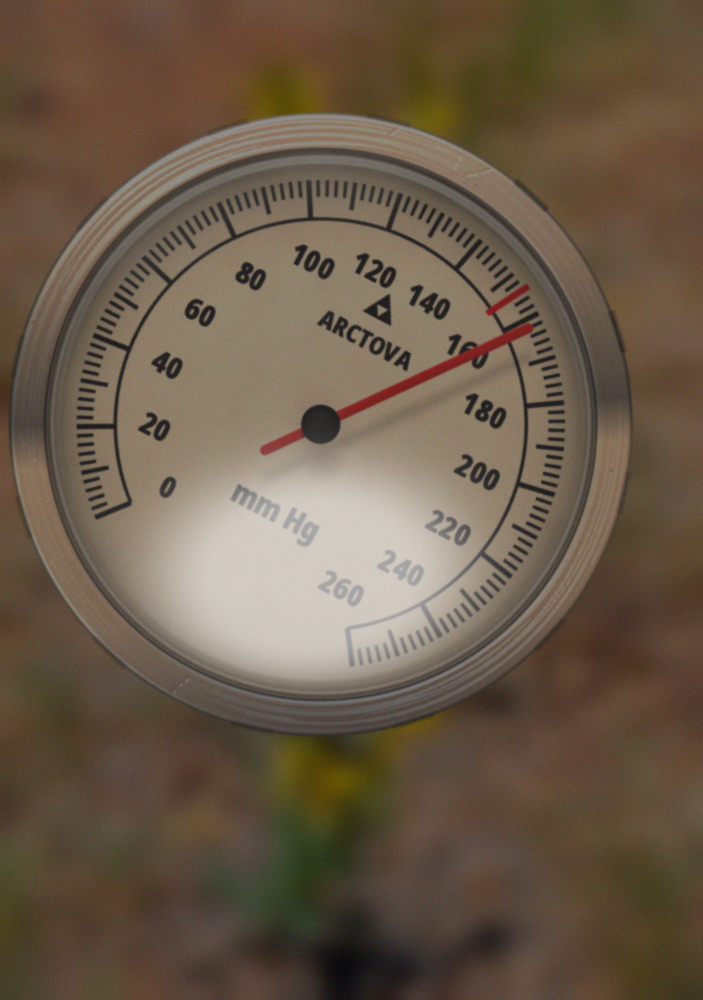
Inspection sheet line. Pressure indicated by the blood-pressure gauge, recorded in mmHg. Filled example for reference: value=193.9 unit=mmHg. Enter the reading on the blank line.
value=162 unit=mmHg
